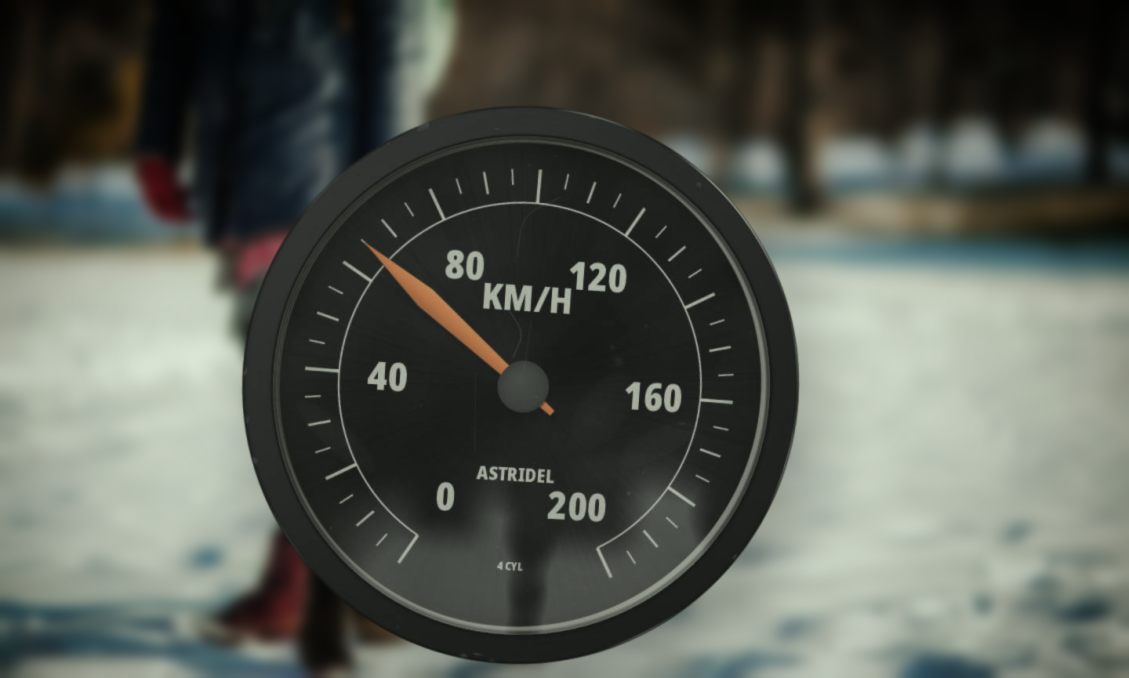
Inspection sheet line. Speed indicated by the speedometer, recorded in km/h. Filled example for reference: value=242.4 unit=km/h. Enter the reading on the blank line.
value=65 unit=km/h
